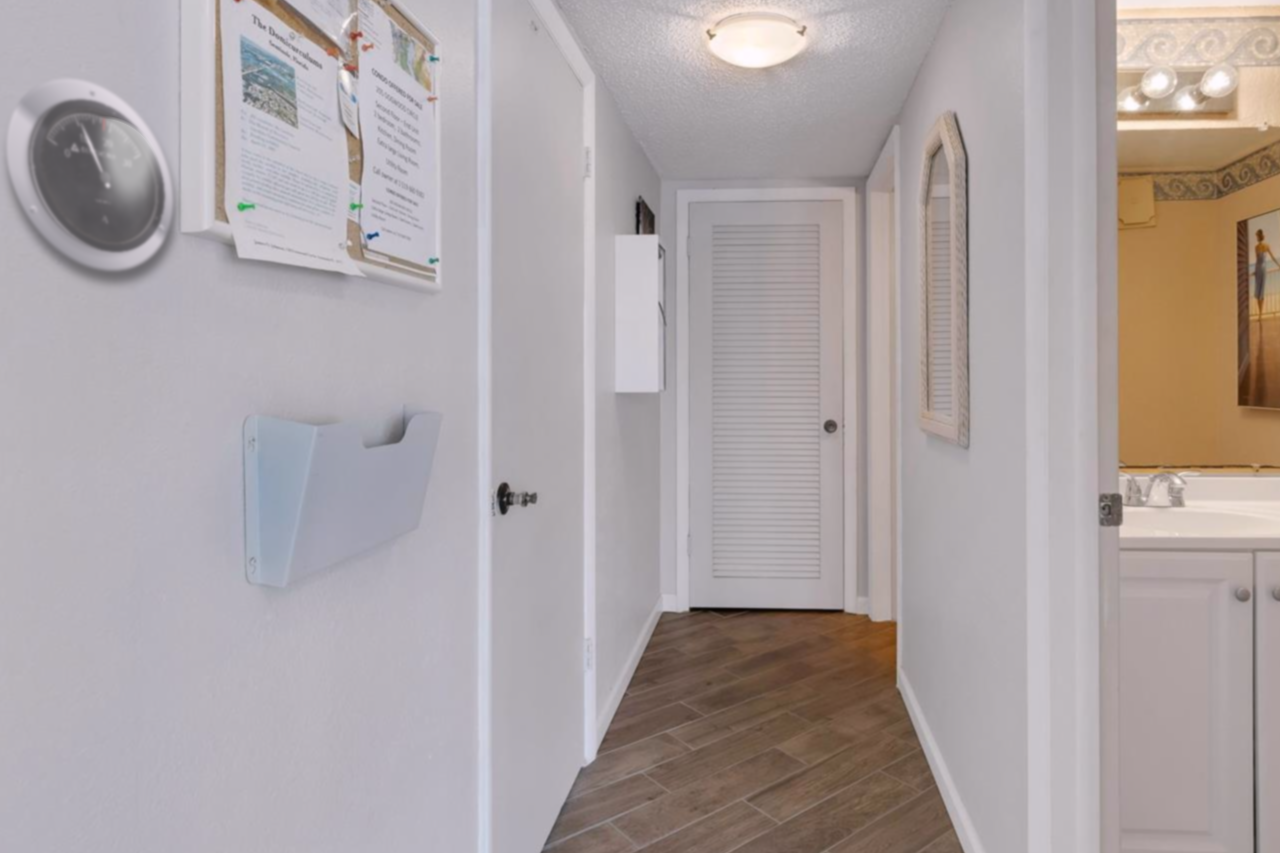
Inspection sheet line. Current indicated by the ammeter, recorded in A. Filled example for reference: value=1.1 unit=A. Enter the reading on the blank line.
value=10 unit=A
